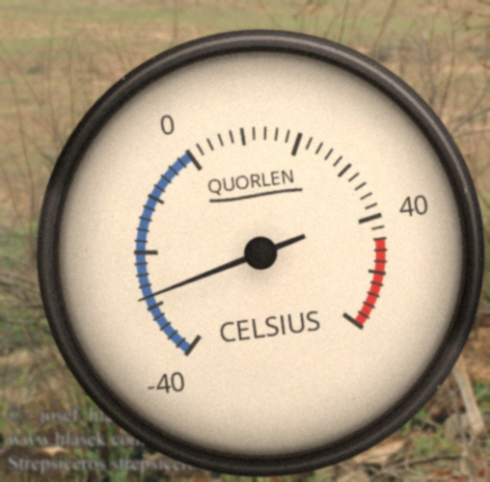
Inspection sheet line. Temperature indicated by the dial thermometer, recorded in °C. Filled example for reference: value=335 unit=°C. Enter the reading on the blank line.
value=-28 unit=°C
